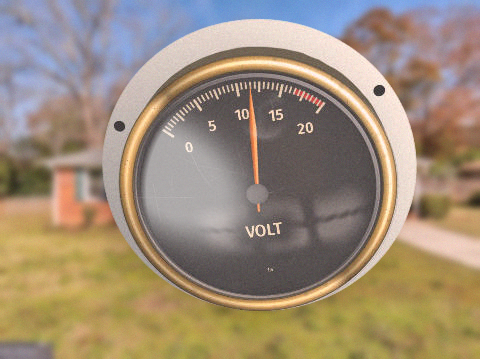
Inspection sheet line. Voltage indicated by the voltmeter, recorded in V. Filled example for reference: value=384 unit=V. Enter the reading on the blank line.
value=11.5 unit=V
